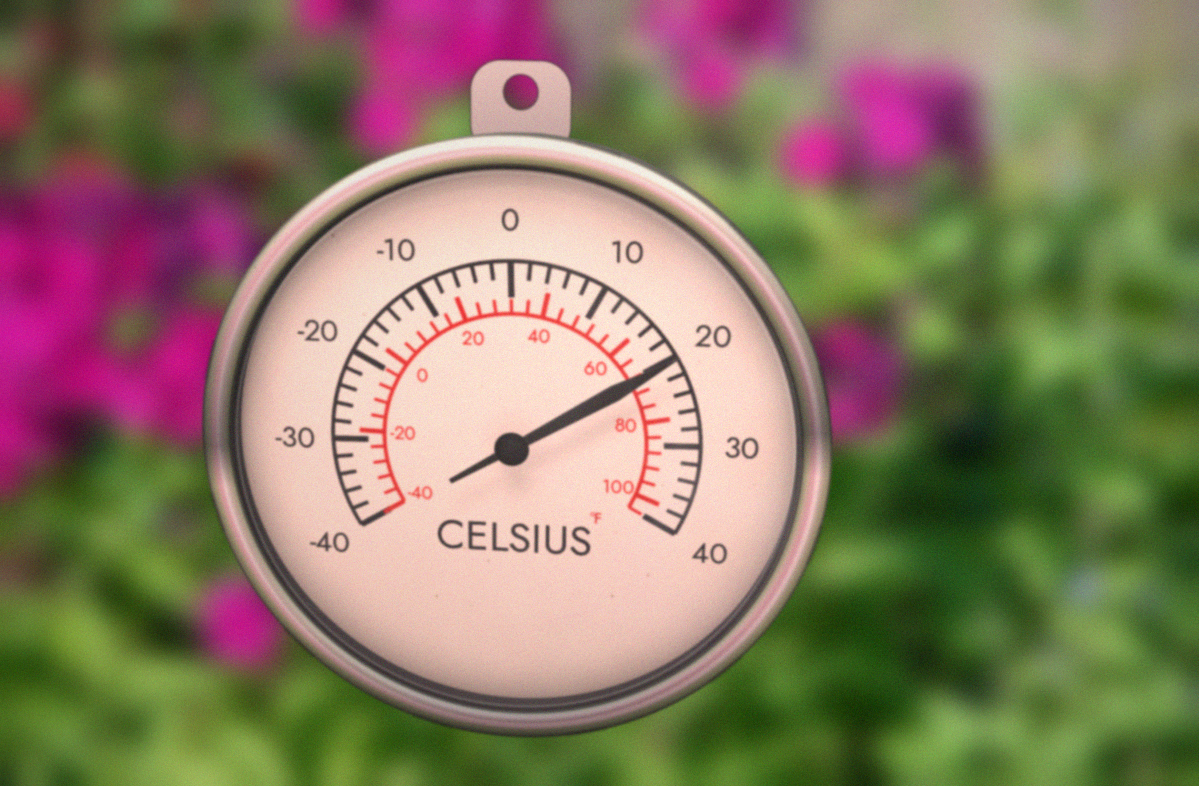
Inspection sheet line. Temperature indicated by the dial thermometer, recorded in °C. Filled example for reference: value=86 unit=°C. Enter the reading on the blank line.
value=20 unit=°C
